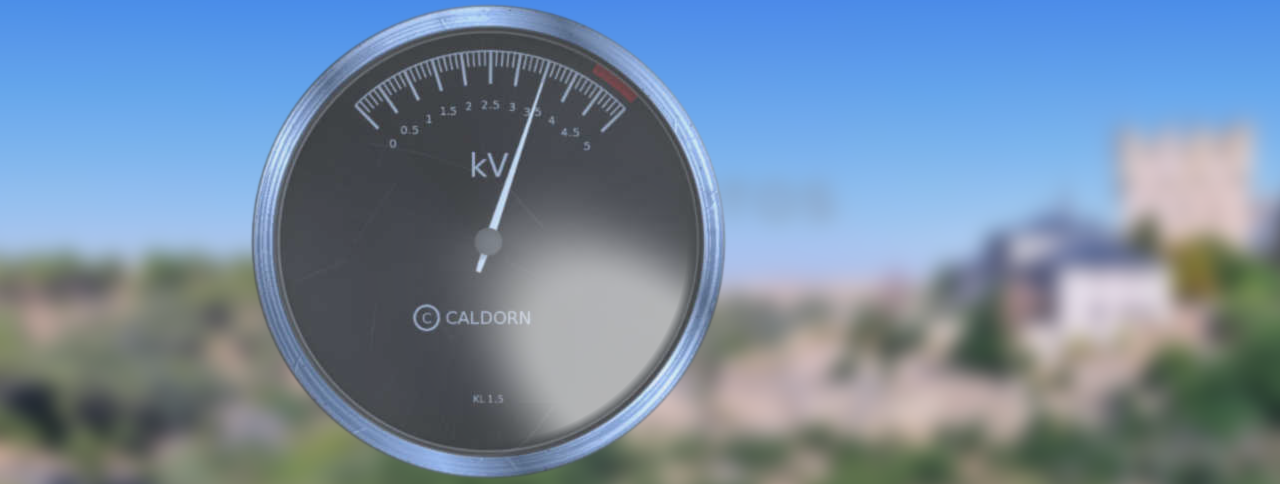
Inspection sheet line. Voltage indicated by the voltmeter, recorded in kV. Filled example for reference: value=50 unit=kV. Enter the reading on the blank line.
value=3.5 unit=kV
